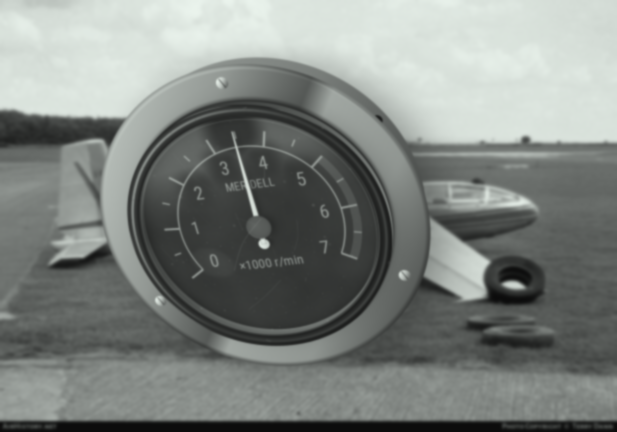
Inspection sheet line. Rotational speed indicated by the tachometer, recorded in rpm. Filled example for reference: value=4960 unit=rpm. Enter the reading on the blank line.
value=3500 unit=rpm
